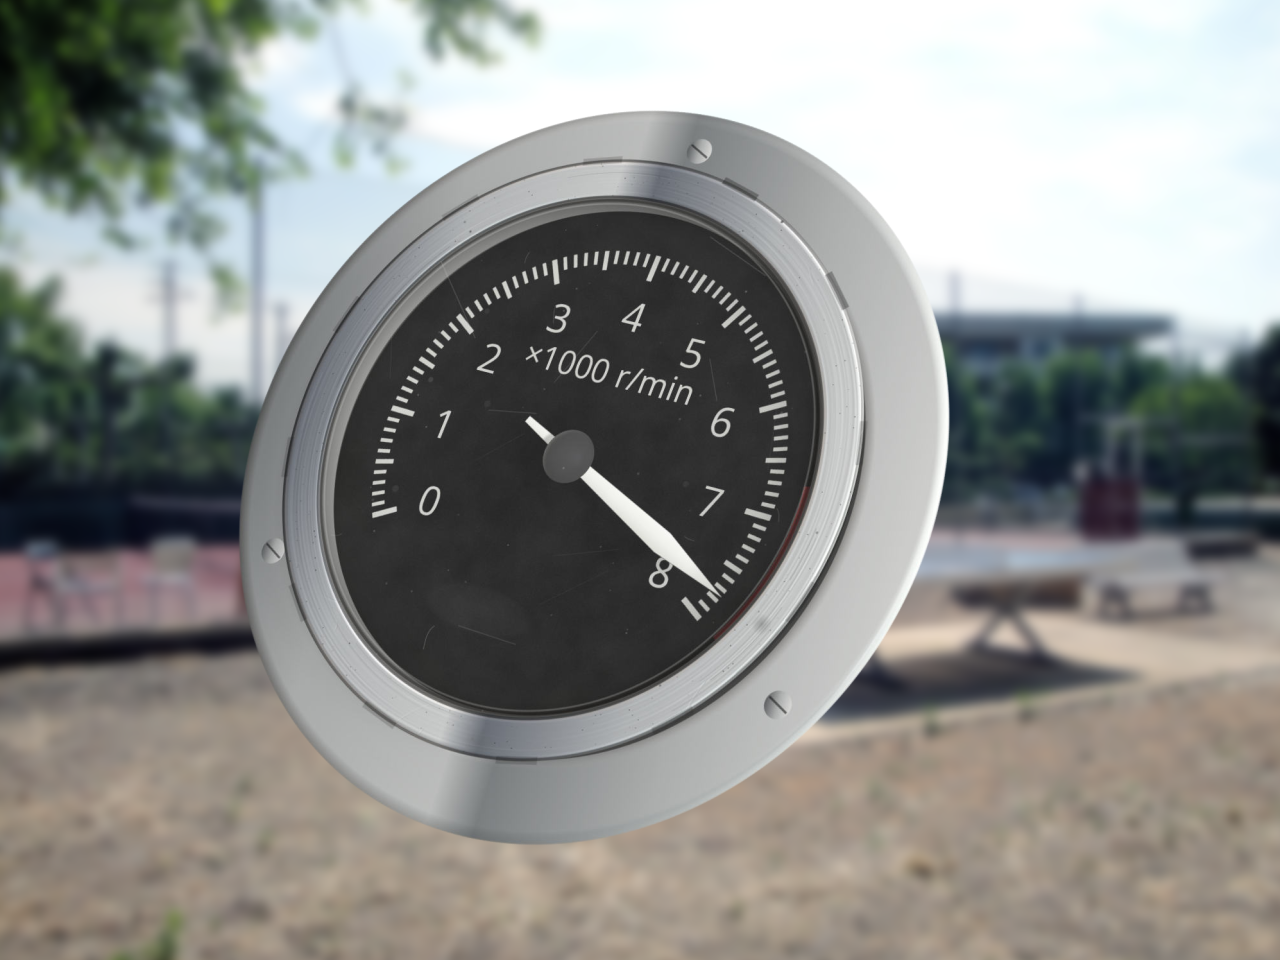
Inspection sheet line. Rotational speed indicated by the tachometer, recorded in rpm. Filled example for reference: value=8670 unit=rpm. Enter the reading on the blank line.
value=7750 unit=rpm
